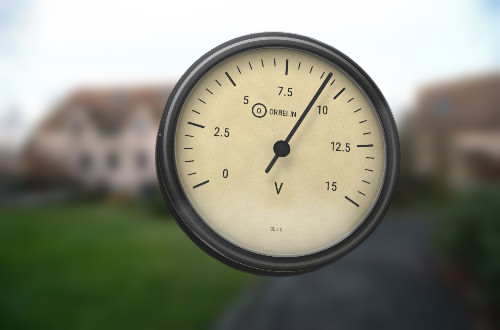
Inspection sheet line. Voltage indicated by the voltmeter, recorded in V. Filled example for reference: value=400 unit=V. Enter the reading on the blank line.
value=9.25 unit=V
